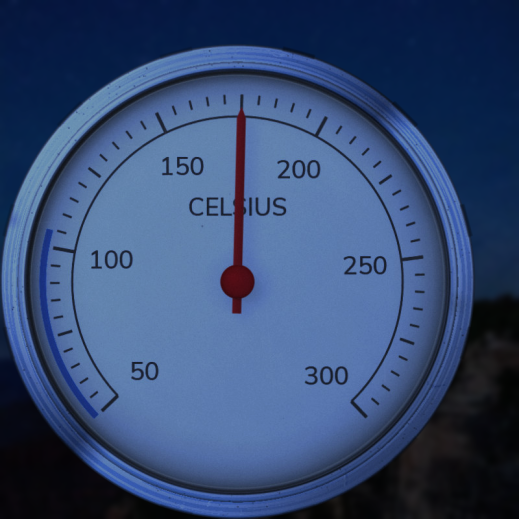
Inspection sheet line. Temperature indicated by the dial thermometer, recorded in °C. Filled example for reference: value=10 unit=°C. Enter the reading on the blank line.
value=175 unit=°C
